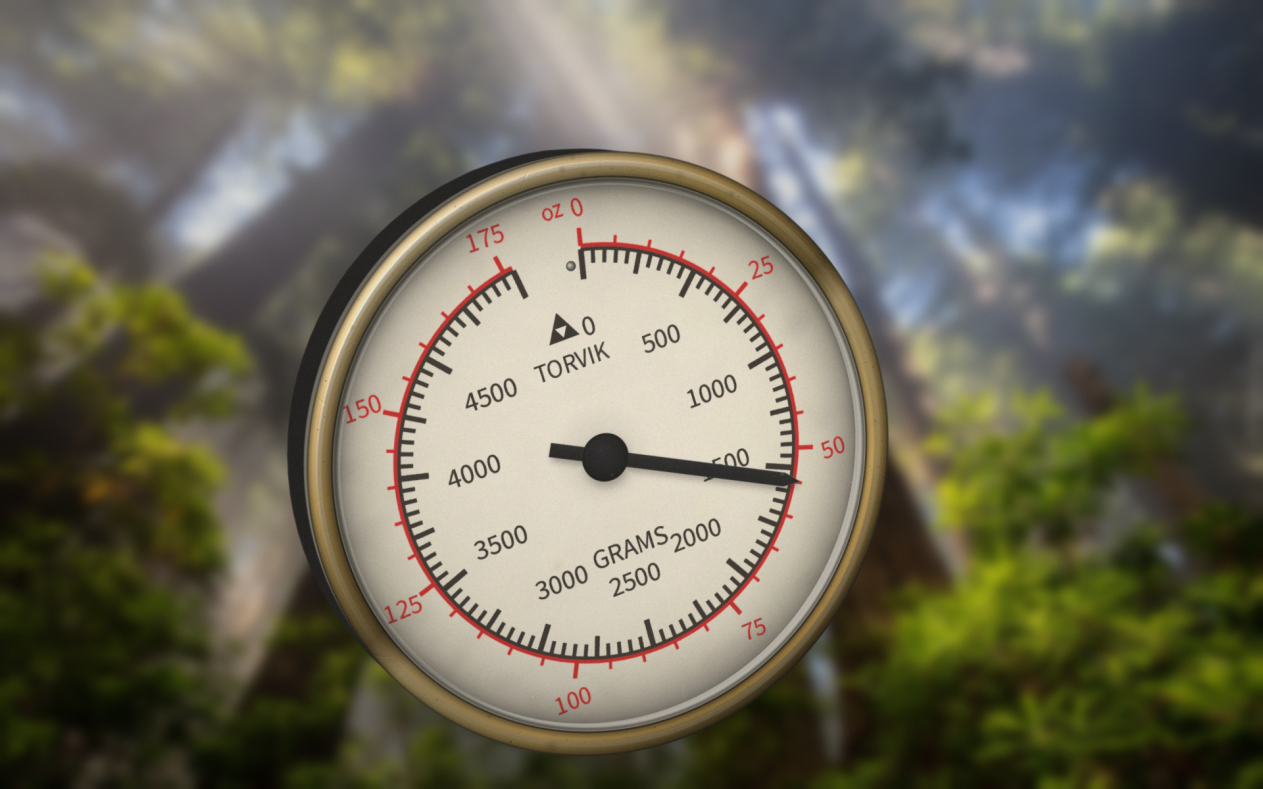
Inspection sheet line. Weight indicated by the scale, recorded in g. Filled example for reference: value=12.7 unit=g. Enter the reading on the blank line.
value=1550 unit=g
